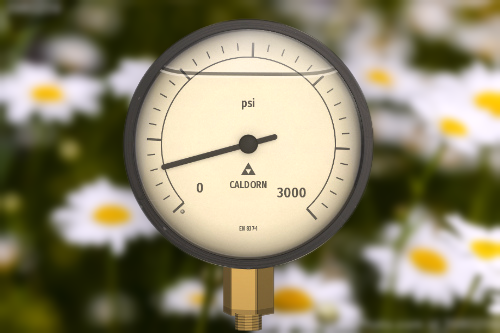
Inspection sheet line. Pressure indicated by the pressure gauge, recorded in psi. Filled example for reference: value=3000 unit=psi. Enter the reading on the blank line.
value=300 unit=psi
